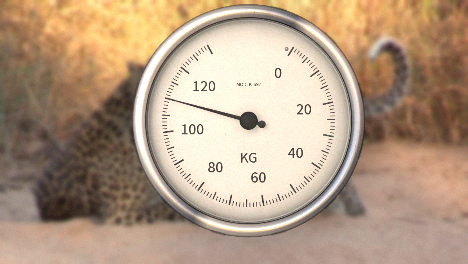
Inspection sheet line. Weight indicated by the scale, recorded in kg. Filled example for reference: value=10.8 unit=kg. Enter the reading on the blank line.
value=110 unit=kg
